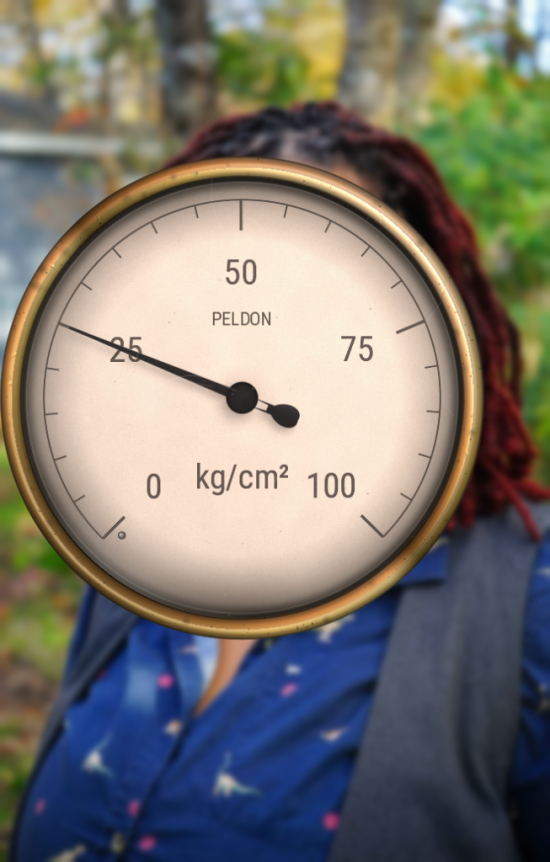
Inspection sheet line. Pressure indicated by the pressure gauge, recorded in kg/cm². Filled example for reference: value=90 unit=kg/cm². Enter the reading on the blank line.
value=25 unit=kg/cm²
